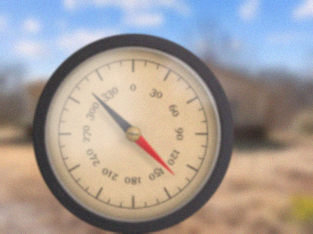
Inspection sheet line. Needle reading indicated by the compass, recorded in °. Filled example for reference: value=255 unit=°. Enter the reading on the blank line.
value=135 unit=°
